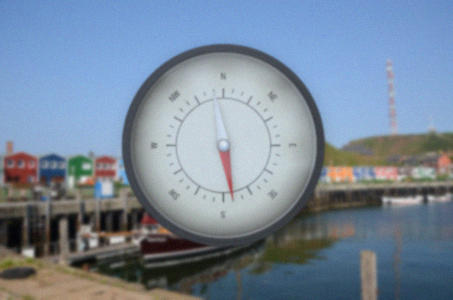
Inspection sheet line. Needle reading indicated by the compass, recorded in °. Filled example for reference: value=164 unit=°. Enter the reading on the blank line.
value=170 unit=°
